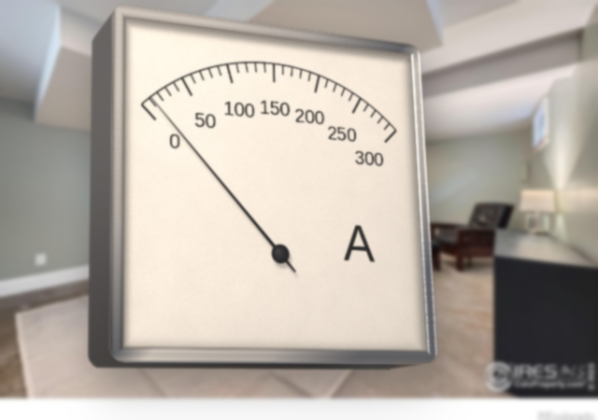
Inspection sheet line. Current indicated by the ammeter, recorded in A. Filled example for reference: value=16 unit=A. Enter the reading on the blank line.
value=10 unit=A
